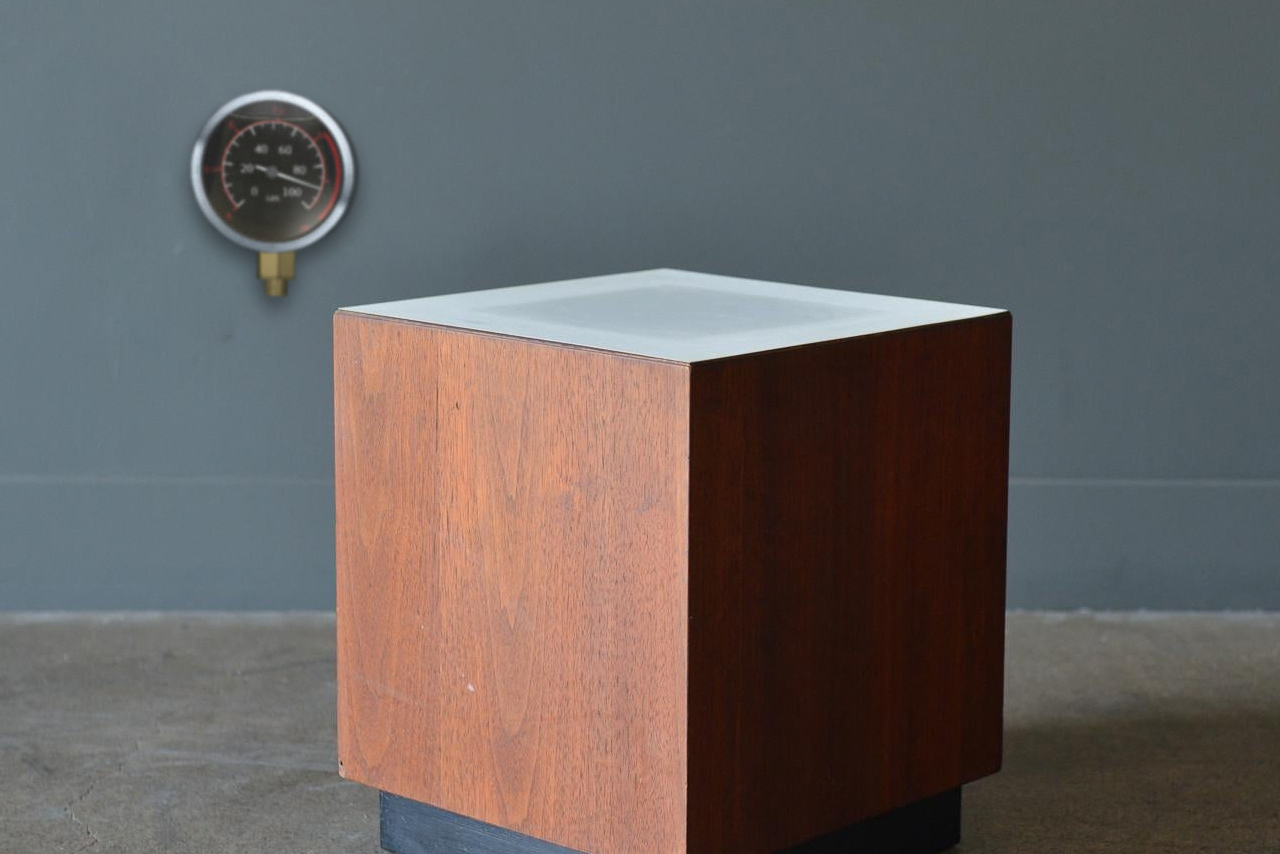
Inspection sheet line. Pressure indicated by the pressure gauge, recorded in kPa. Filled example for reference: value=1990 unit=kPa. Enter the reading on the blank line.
value=90 unit=kPa
